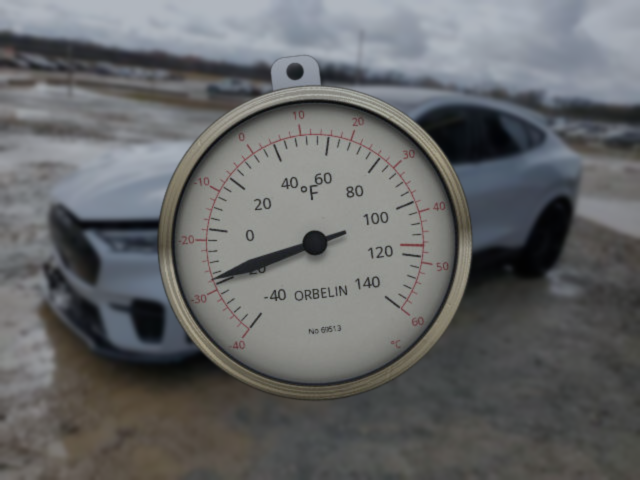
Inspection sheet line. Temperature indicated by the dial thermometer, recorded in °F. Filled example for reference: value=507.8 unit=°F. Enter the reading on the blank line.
value=-18 unit=°F
